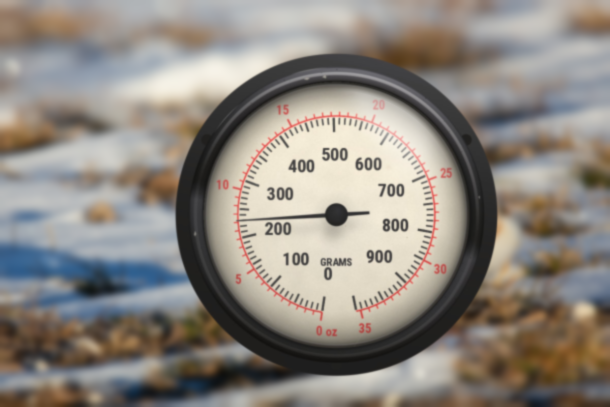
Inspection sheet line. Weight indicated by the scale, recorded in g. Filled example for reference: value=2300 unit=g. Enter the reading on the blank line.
value=230 unit=g
